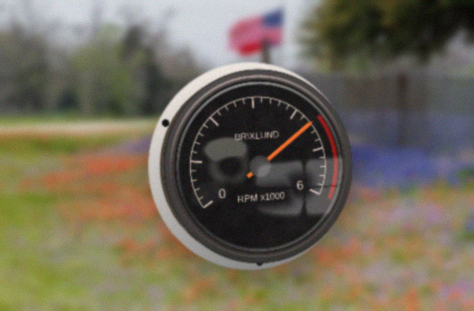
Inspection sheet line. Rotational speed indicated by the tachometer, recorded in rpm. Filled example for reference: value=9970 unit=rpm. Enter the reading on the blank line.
value=4400 unit=rpm
